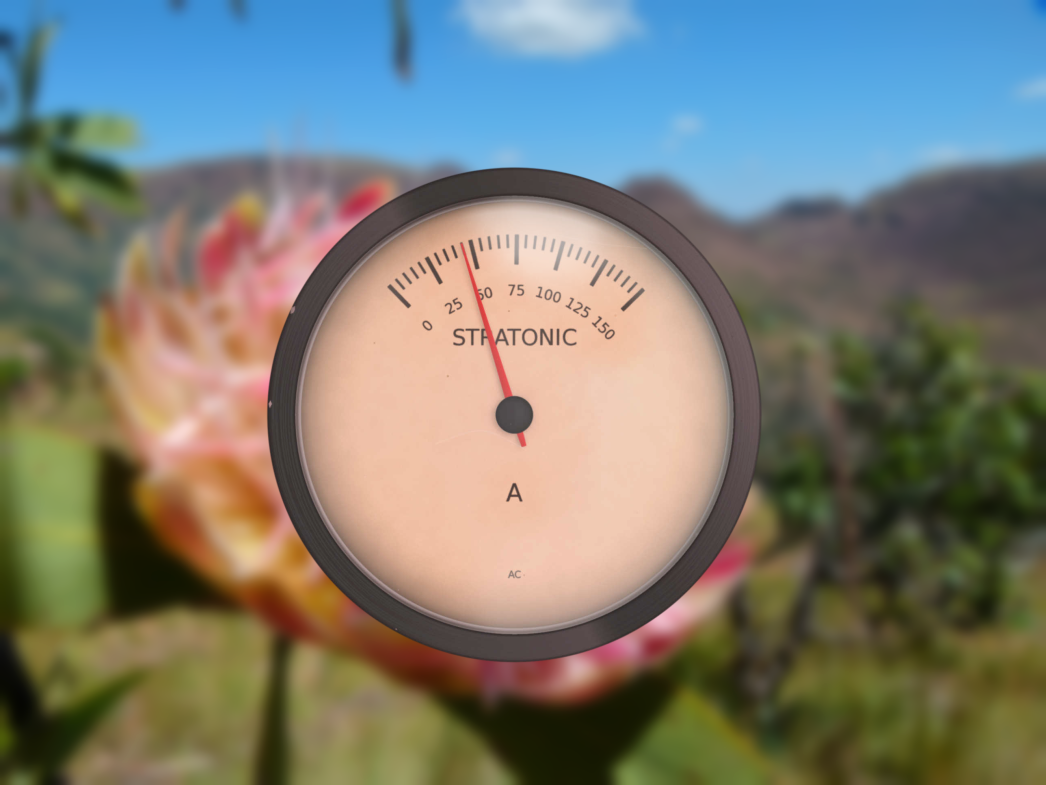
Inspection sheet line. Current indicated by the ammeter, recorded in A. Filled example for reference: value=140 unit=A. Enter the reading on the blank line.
value=45 unit=A
